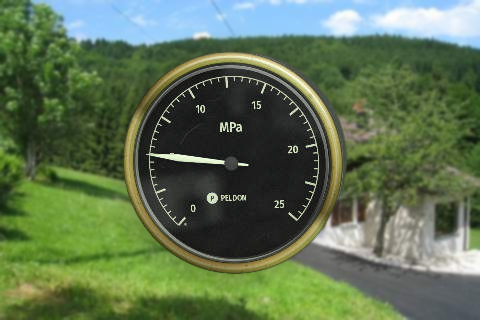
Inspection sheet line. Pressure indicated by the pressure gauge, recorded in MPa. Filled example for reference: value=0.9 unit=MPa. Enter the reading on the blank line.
value=5 unit=MPa
